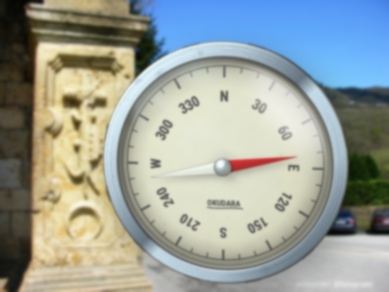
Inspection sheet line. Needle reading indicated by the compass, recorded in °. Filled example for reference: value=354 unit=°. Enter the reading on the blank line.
value=80 unit=°
